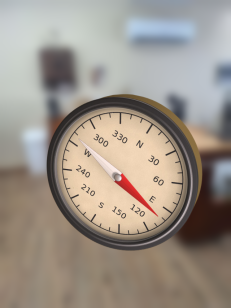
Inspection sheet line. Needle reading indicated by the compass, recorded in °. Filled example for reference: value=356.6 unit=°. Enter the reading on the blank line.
value=100 unit=°
